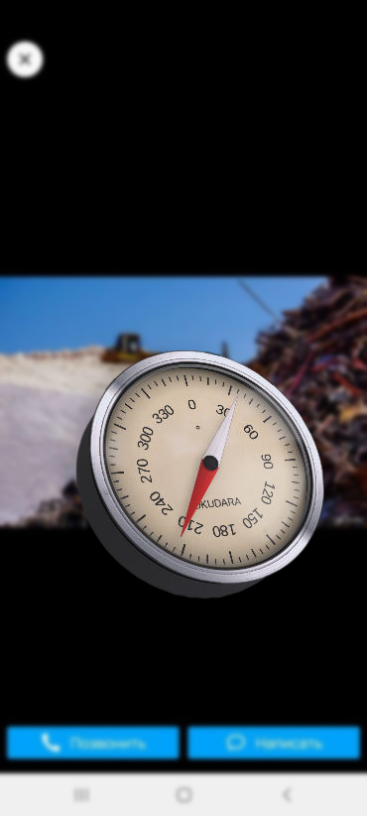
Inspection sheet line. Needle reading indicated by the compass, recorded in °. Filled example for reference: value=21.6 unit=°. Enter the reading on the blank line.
value=215 unit=°
